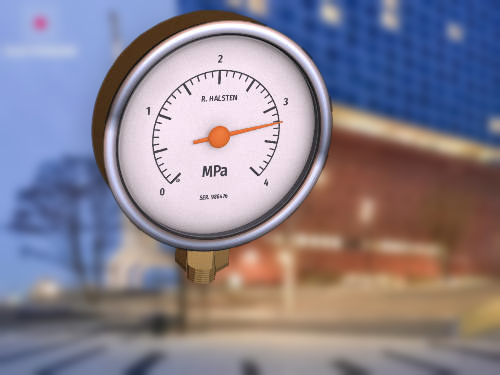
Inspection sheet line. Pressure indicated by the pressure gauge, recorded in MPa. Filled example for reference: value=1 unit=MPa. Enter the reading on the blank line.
value=3.2 unit=MPa
